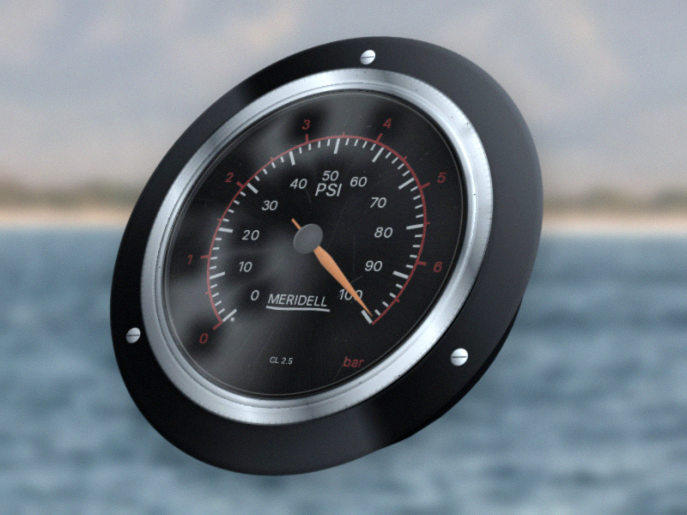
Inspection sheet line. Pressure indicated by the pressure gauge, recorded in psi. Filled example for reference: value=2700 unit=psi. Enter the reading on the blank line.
value=99 unit=psi
